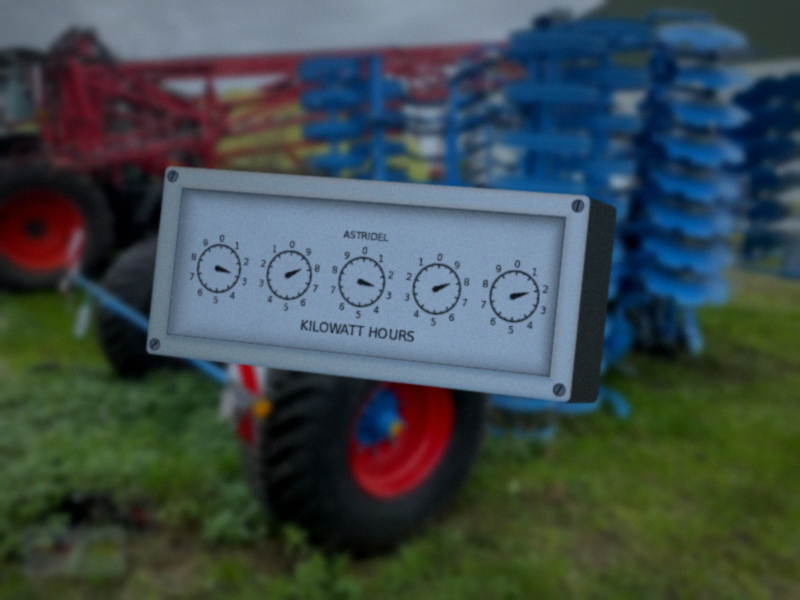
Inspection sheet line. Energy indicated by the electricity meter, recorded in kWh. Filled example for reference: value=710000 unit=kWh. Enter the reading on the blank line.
value=28282 unit=kWh
